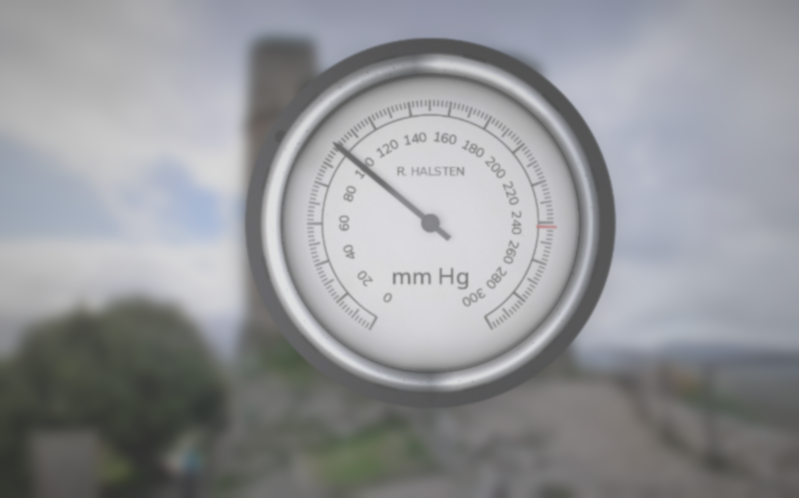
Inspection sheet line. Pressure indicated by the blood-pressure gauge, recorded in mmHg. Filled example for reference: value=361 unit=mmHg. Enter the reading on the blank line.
value=100 unit=mmHg
